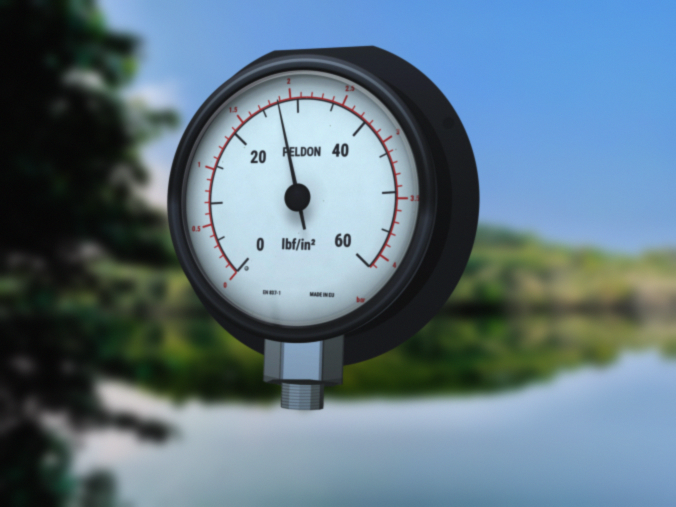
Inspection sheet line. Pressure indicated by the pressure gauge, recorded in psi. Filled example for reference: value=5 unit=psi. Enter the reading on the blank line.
value=27.5 unit=psi
